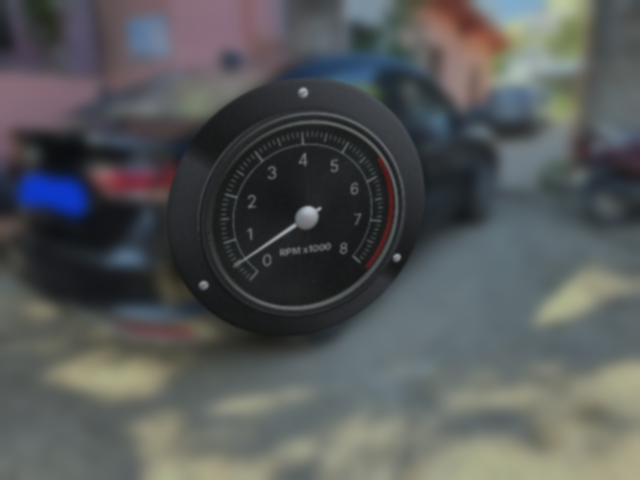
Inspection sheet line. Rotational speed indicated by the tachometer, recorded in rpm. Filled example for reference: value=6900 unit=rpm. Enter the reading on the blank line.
value=500 unit=rpm
